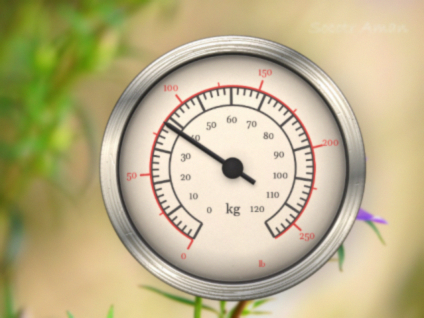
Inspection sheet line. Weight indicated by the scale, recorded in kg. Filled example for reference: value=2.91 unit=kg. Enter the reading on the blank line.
value=38 unit=kg
